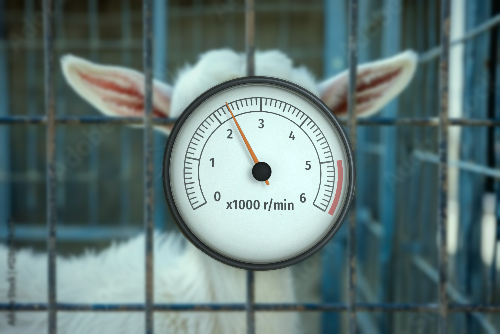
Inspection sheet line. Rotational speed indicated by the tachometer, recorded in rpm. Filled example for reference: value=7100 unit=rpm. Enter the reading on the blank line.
value=2300 unit=rpm
